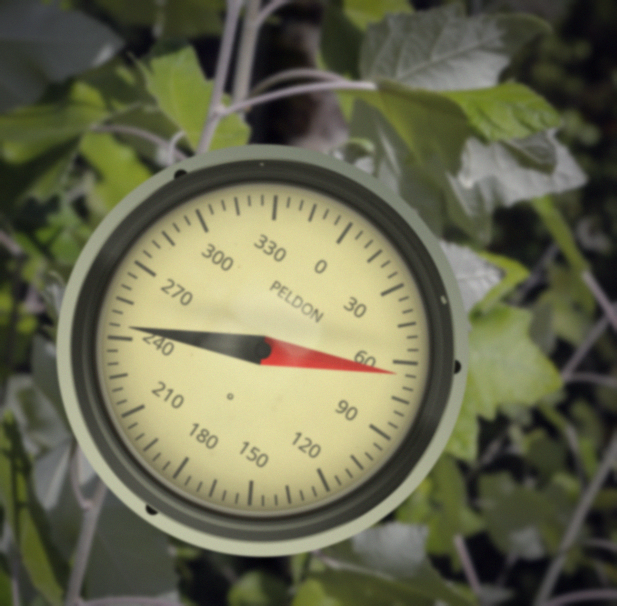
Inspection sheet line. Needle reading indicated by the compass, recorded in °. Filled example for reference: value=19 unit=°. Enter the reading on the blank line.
value=65 unit=°
